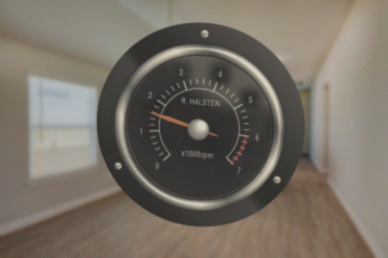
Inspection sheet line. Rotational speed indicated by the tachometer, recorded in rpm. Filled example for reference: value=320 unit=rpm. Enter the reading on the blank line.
value=1600 unit=rpm
